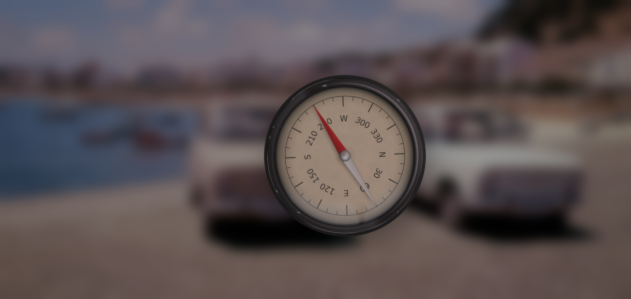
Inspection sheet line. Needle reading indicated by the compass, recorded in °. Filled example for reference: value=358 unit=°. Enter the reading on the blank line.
value=240 unit=°
